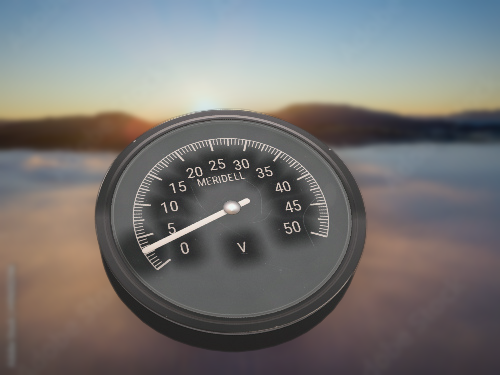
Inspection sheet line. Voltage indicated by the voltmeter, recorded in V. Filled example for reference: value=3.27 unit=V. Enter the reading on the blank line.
value=2.5 unit=V
